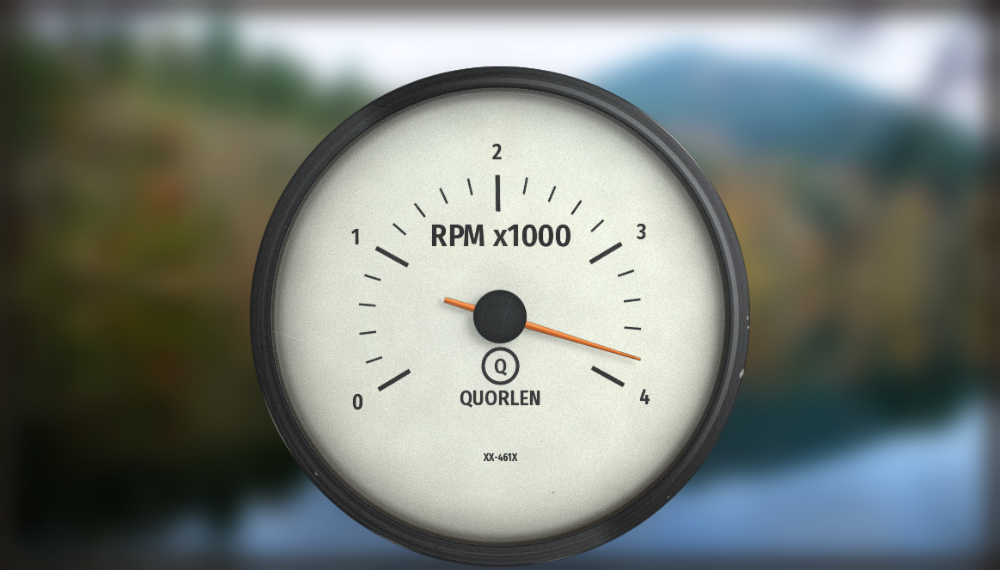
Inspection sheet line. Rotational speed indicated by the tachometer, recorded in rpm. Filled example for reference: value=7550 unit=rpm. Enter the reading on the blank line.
value=3800 unit=rpm
